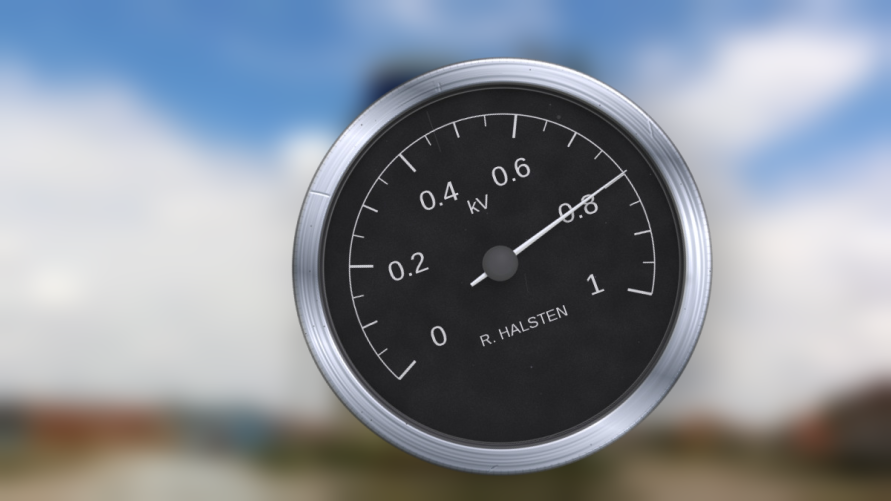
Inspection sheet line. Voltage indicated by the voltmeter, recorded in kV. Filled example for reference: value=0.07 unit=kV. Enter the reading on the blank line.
value=0.8 unit=kV
